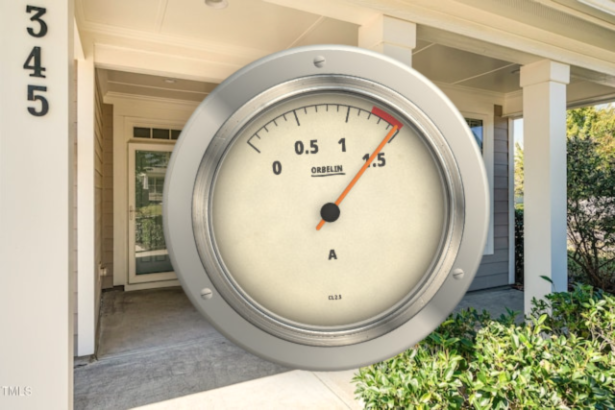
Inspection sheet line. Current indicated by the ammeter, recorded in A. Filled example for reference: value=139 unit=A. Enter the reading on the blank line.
value=1.45 unit=A
